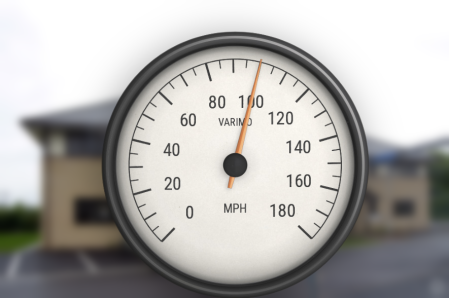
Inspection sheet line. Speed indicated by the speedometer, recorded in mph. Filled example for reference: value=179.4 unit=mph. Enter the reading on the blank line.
value=100 unit=mph
